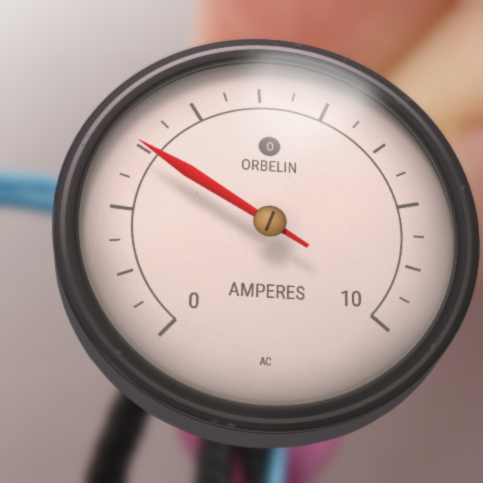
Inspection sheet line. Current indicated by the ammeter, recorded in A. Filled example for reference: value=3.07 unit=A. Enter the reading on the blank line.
value=3 unit=A
